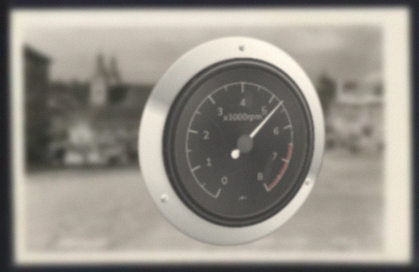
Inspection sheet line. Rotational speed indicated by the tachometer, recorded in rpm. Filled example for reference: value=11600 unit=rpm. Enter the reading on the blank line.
value=5250 unit=rpm
